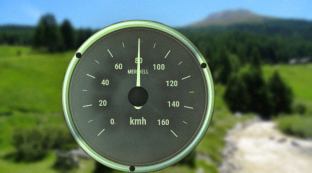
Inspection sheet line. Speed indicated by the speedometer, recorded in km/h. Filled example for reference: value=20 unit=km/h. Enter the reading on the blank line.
value=80 unit=km/h
